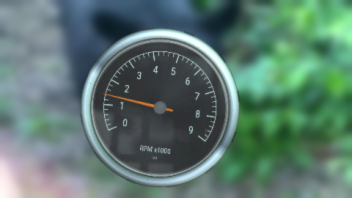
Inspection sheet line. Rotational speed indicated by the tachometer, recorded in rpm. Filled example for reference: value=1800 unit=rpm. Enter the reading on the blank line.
value=1400 unit=rpm
